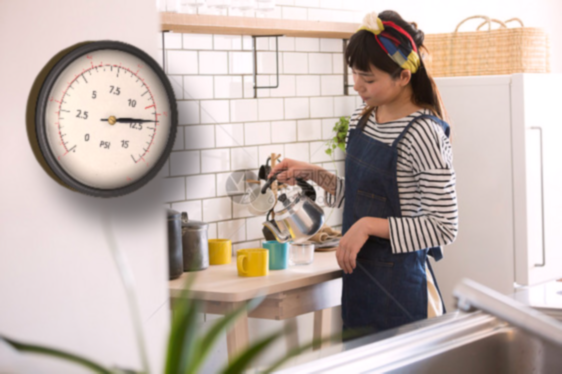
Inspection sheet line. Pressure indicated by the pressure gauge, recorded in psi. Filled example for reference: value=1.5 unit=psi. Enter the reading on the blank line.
value=12 unit=psi
